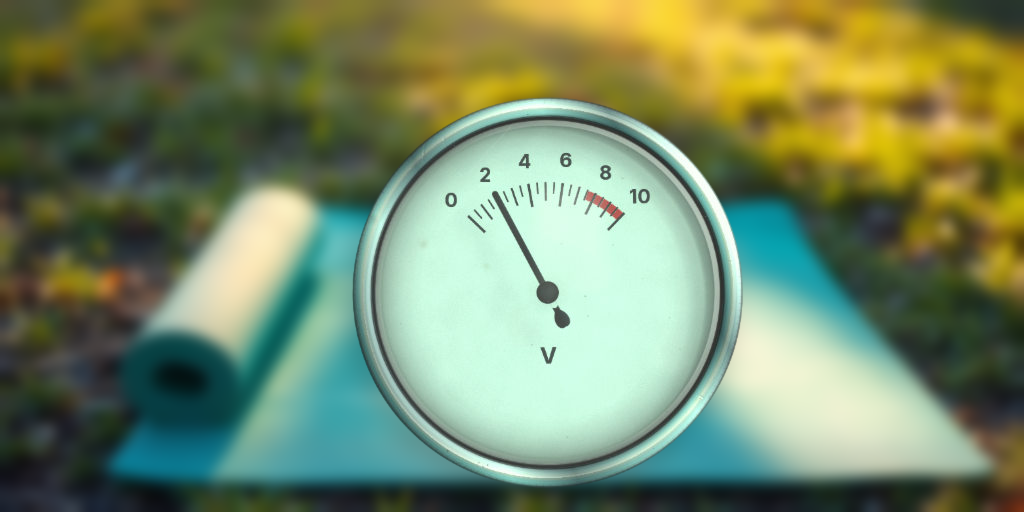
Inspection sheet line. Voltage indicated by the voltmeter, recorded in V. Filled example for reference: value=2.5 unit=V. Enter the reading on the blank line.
value=2 unit=V
